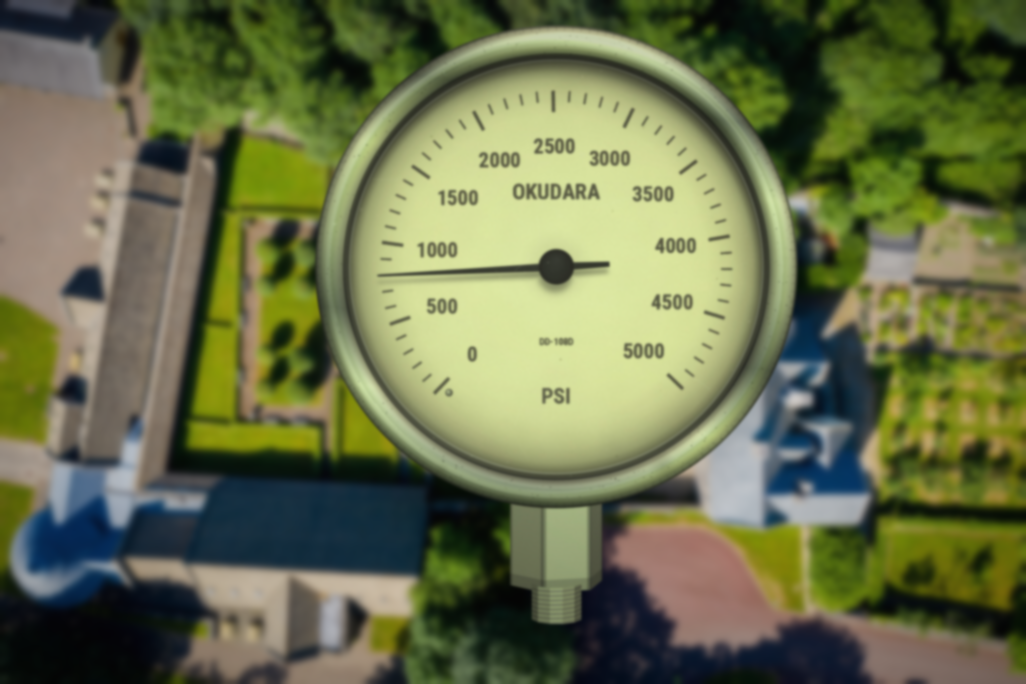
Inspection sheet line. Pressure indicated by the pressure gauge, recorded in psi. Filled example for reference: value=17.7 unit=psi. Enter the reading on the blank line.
value=800 unit=psi
